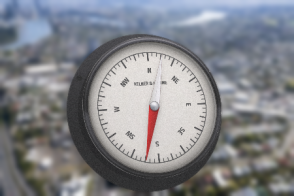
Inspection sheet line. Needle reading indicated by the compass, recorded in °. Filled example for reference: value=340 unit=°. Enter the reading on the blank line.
value=195 unit=°
